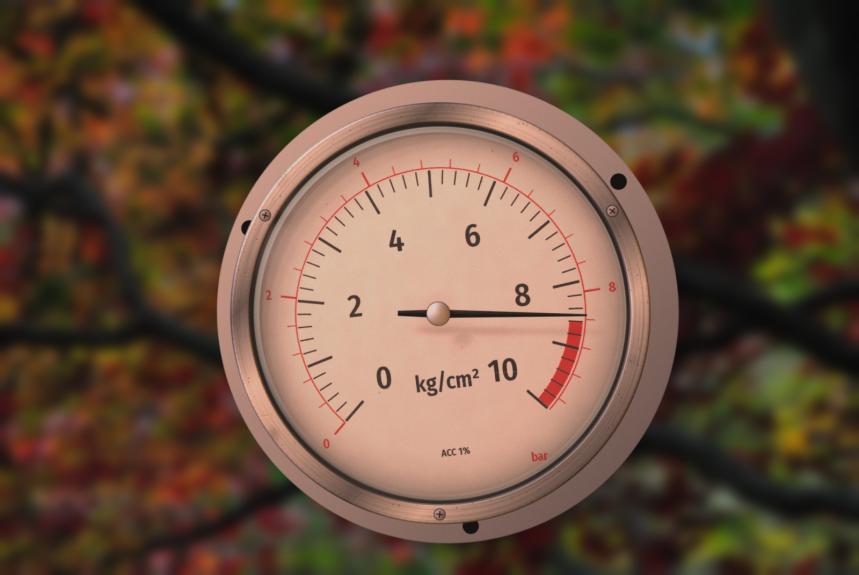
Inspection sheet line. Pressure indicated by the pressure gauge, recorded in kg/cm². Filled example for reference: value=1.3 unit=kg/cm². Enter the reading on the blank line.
value=8.5 unit=kg/cm²
